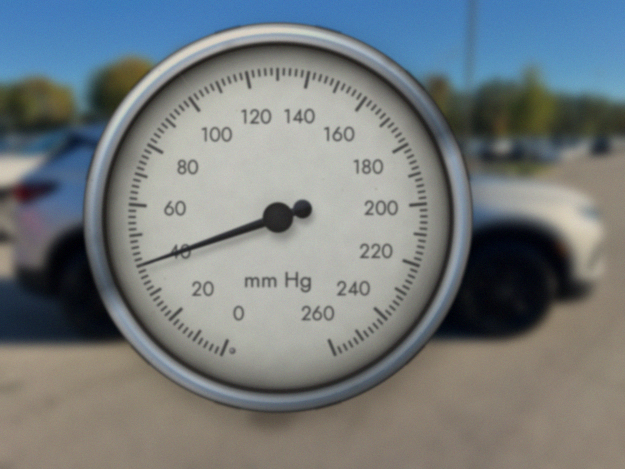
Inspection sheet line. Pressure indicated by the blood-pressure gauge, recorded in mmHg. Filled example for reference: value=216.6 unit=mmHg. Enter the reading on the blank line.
value=40 unit=mmHg
